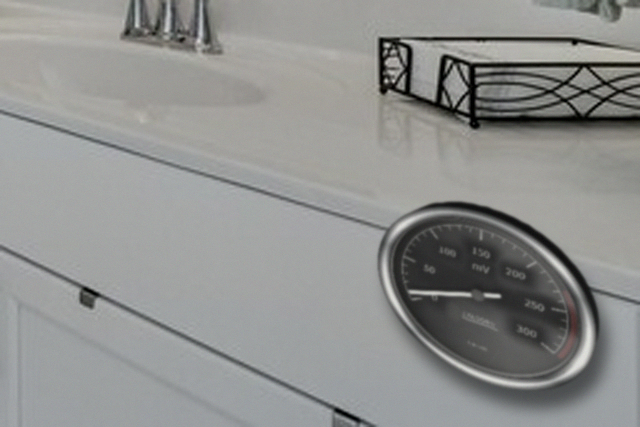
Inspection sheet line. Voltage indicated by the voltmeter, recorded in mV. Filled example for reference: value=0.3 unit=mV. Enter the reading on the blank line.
value=10 unit=mV
